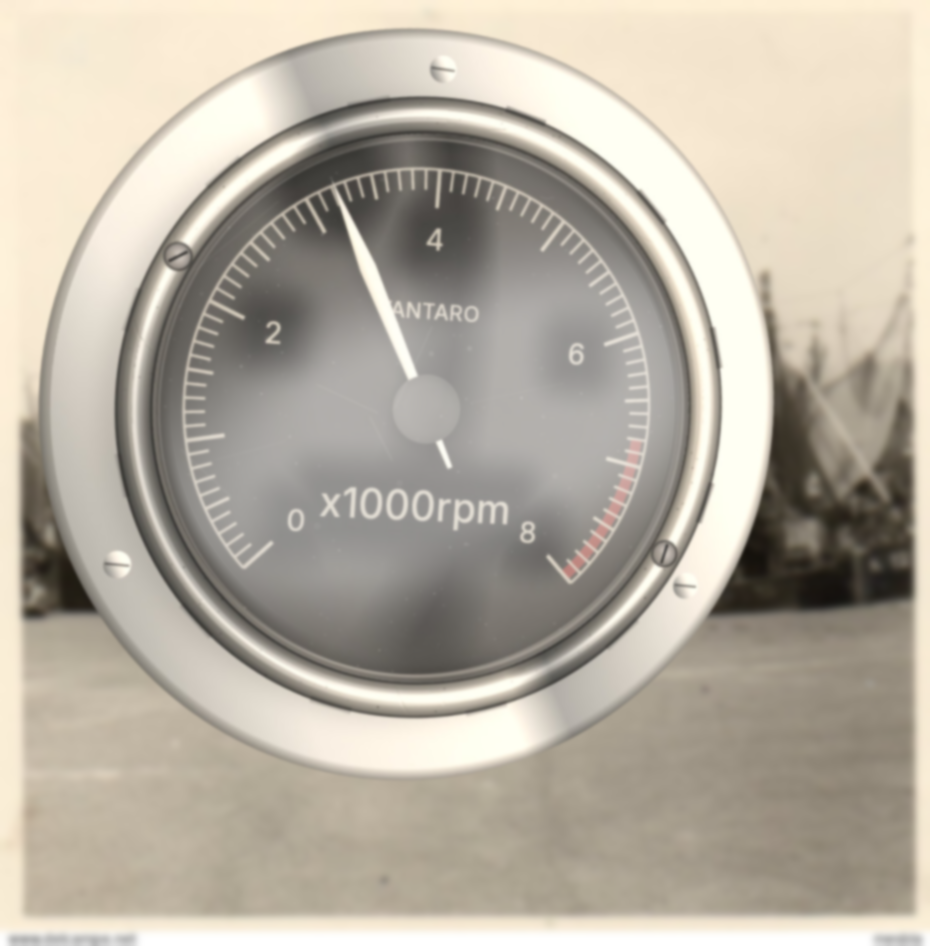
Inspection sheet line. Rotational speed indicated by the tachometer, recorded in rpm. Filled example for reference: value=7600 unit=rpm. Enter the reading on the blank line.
value=3200 unit=rpm
